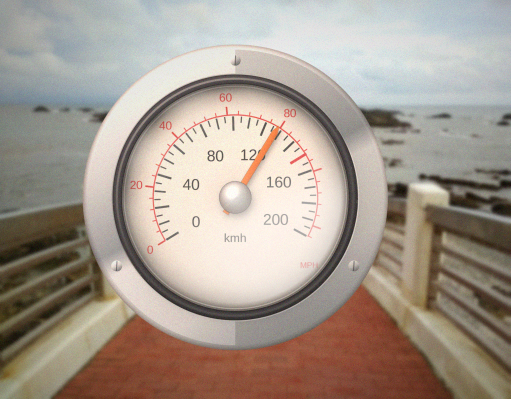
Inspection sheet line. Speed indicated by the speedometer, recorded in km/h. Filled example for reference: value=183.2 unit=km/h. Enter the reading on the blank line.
value=127.5 unit=km/h
